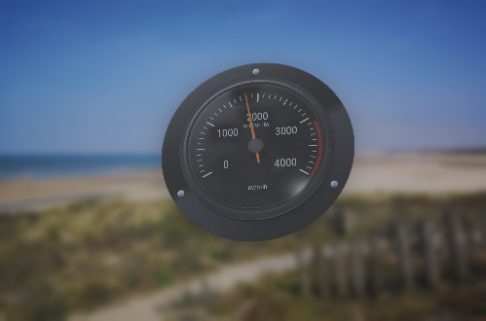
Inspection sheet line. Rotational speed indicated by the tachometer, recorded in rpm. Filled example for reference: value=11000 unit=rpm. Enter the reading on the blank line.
value=1800 unit=rpm
